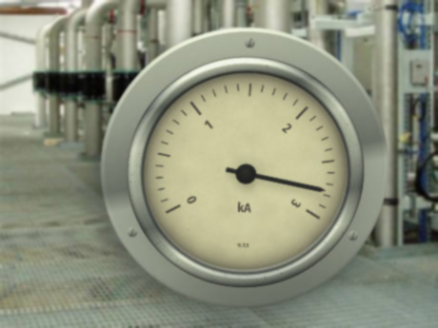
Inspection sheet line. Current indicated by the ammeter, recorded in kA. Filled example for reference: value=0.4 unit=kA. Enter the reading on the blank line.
value=2.75 unit=kA
